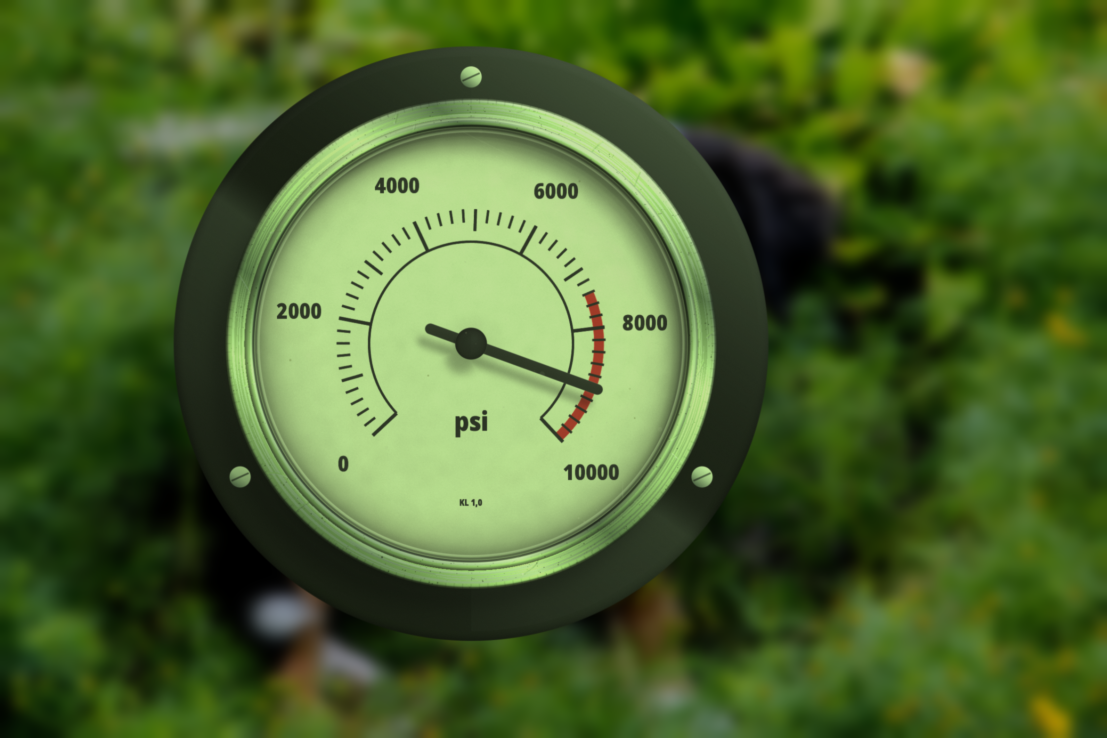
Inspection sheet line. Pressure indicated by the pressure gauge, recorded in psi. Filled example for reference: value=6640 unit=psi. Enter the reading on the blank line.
value=9000 unit=psi
